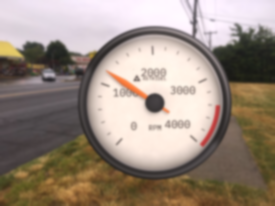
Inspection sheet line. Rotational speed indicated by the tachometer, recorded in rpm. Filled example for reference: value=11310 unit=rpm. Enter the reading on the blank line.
value=1200 unit=rpm
